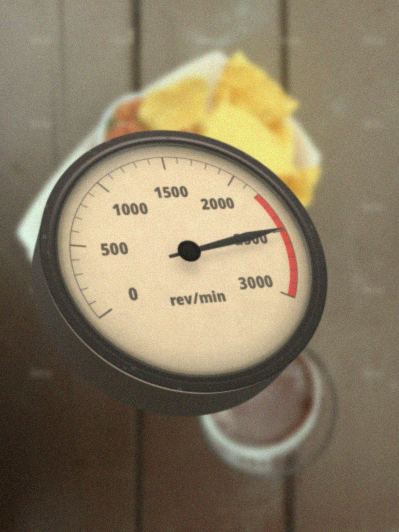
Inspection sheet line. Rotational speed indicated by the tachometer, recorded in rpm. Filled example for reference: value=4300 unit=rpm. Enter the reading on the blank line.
value=2500 unit=rpm
